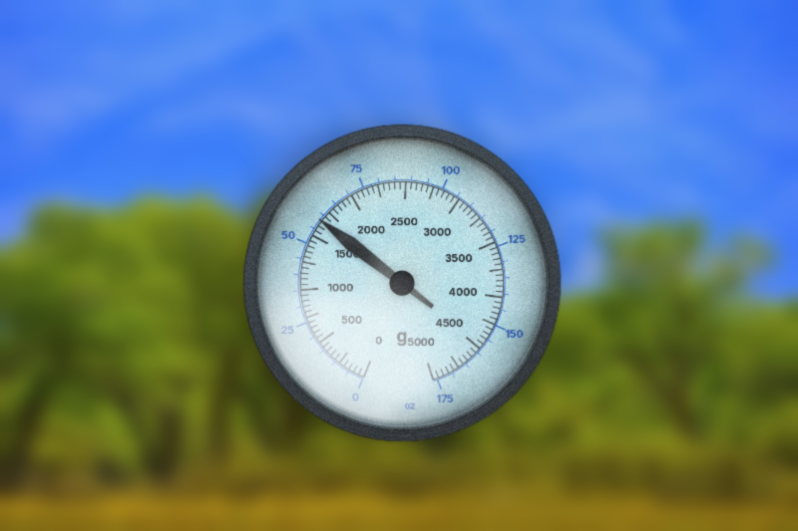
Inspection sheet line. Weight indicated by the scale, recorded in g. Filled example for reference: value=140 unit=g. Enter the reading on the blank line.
value=1650 unit=g
